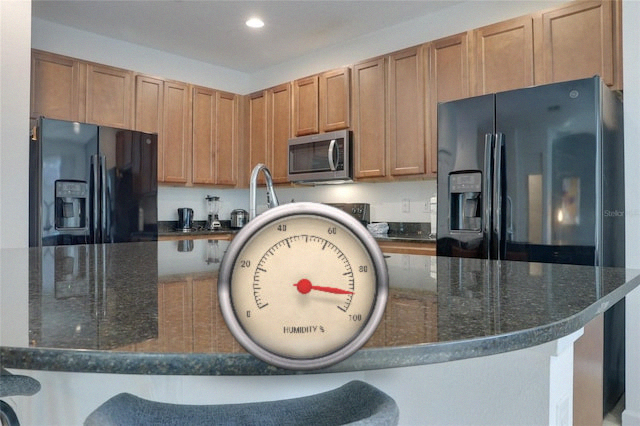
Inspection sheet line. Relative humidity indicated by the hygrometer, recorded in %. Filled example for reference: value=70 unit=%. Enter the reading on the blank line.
value=90 unit=%
